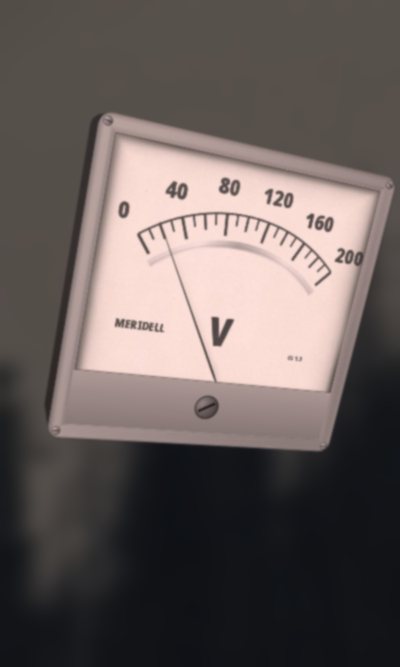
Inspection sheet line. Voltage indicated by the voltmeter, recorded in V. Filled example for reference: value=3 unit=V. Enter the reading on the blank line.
value=20 unit=V
